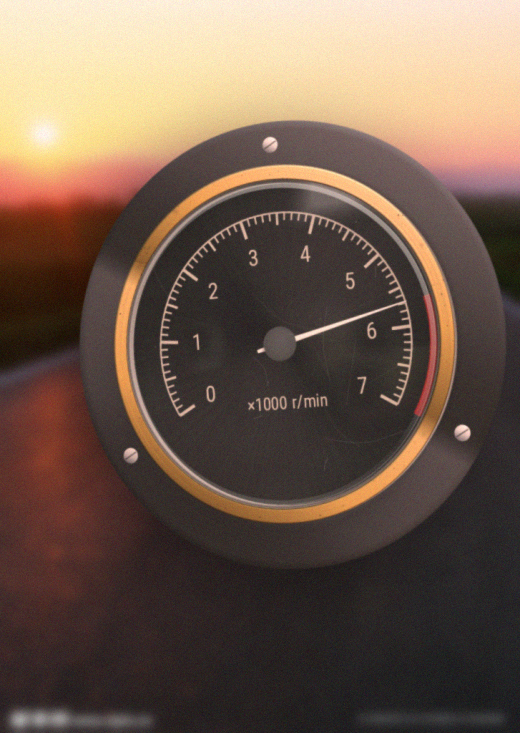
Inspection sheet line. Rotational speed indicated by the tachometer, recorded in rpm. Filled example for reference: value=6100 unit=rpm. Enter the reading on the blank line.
value=5700 unit=rpm
